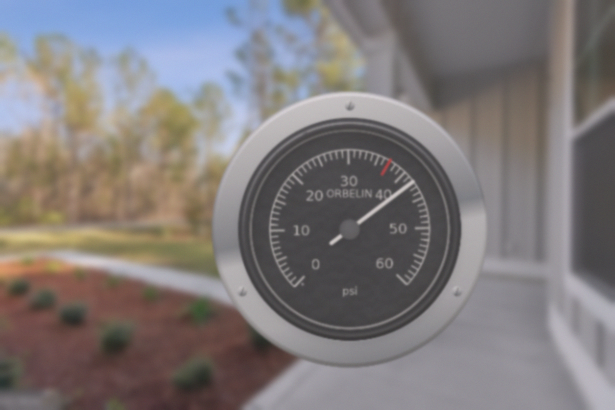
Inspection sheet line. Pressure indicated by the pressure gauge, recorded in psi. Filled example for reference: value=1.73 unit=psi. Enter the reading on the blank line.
value=42 unit=psi
